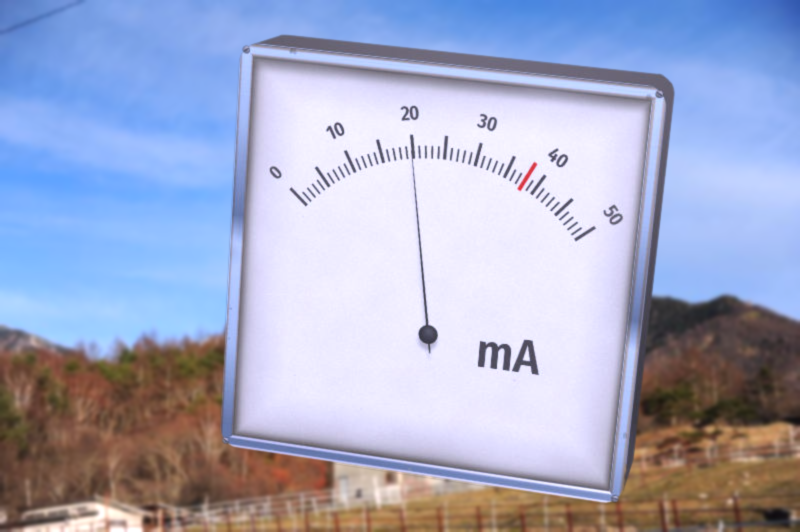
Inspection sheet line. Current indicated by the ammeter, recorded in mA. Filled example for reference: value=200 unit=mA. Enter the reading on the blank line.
value=20 unit=mA
